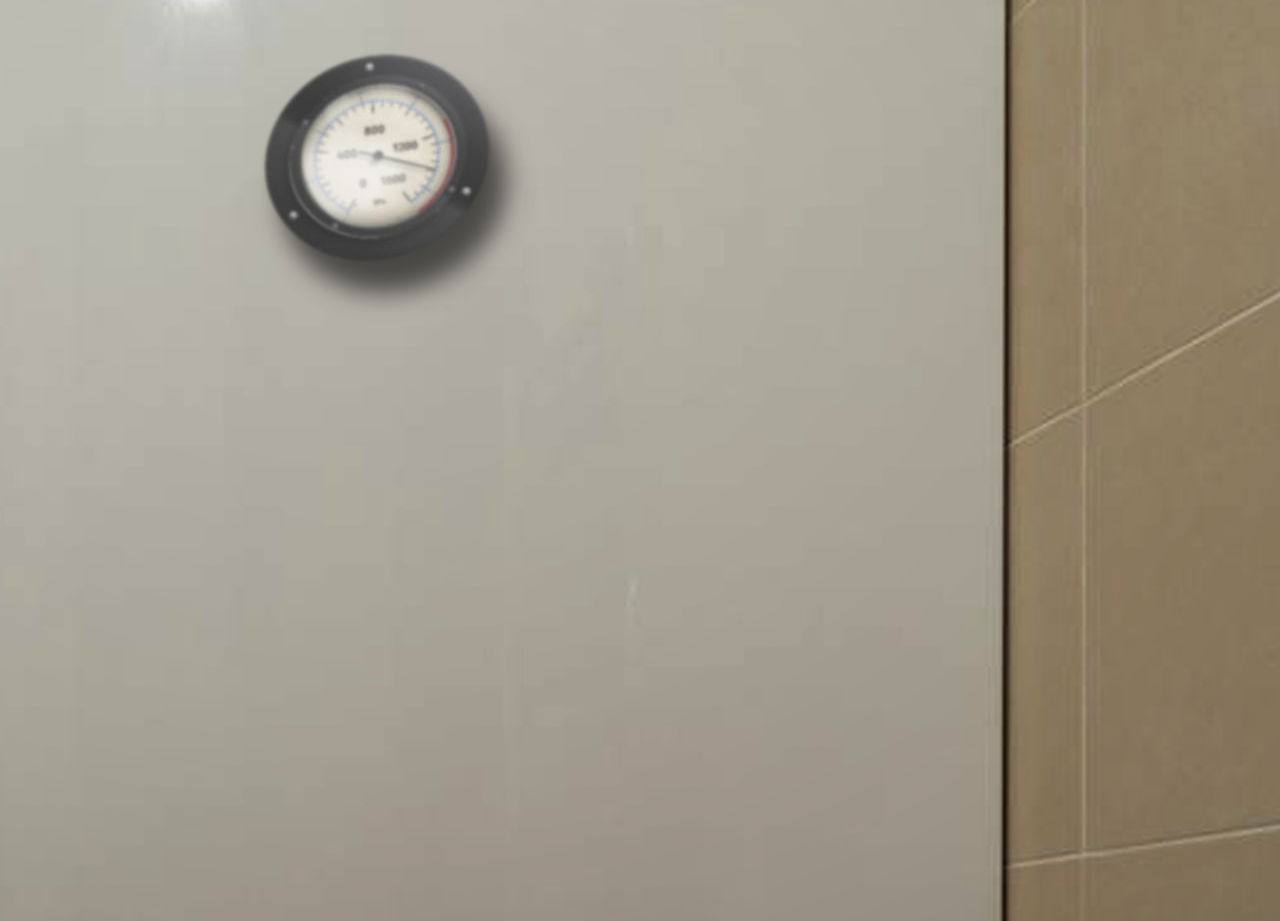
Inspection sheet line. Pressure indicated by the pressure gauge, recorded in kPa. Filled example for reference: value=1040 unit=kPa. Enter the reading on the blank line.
value=1400 unit=kPa
